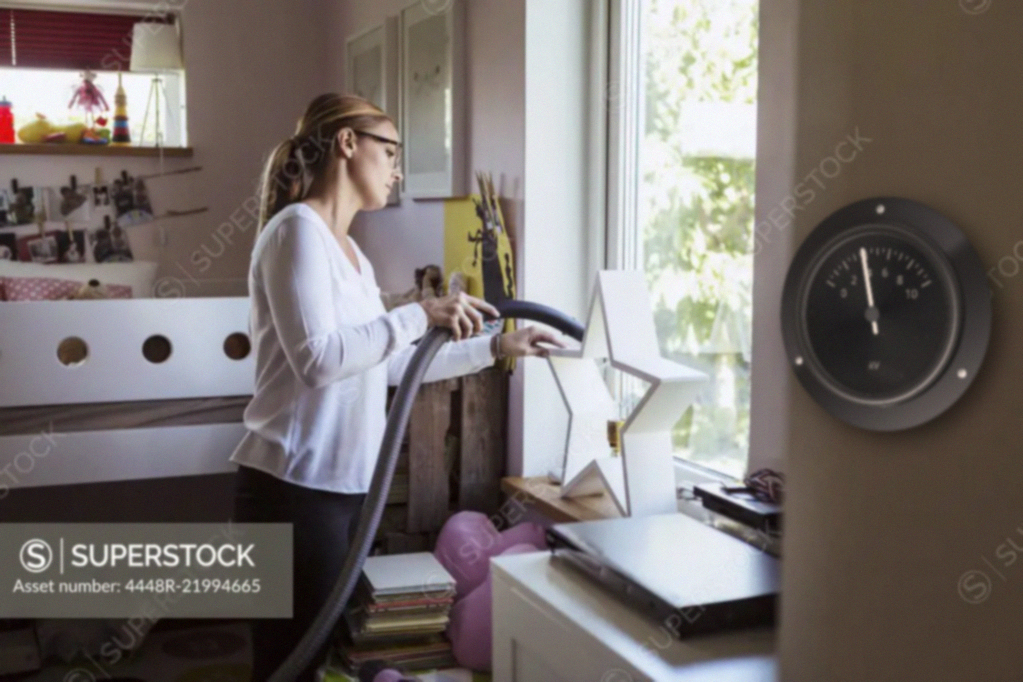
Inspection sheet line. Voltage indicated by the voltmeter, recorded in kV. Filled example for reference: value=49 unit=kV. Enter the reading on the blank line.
value=4 unit=kV
